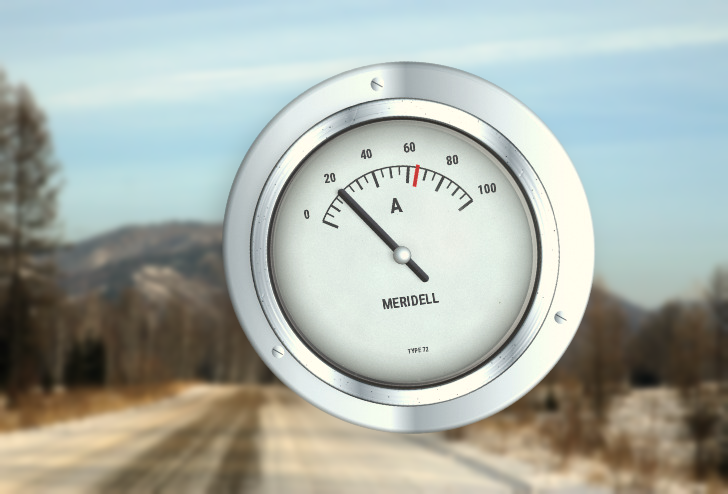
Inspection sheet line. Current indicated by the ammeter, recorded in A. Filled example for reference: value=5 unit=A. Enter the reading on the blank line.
value=20 unit=A
